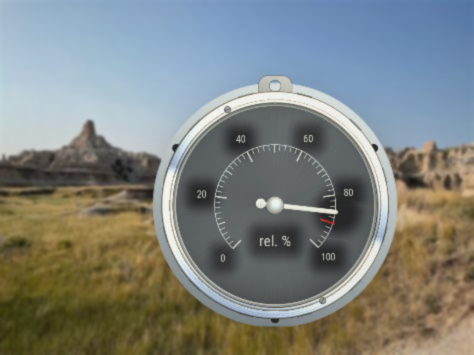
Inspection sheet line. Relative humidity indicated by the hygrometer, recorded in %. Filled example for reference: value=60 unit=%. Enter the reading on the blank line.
value=86 unit=%
